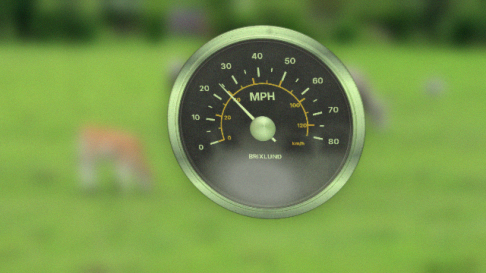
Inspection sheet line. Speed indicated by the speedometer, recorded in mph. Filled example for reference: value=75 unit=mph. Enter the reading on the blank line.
value=25 unit=mph
